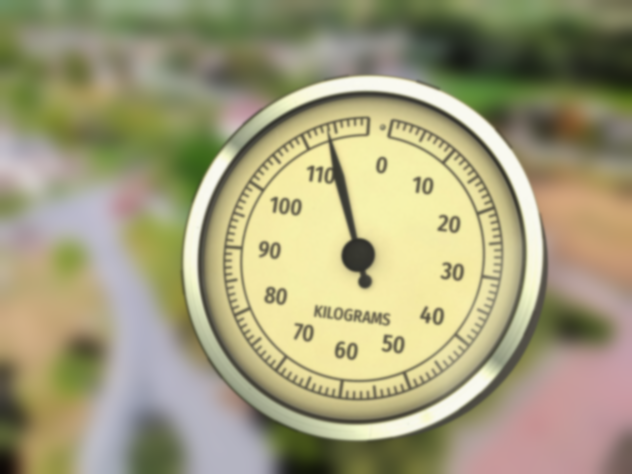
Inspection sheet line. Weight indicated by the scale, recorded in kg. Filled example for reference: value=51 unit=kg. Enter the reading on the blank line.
value=114 unit=kg
